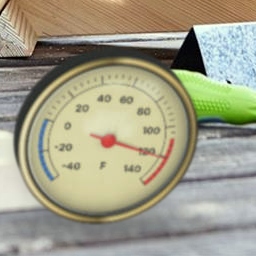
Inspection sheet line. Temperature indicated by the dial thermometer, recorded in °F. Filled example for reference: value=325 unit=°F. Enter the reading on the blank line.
value=120 unit=°F
